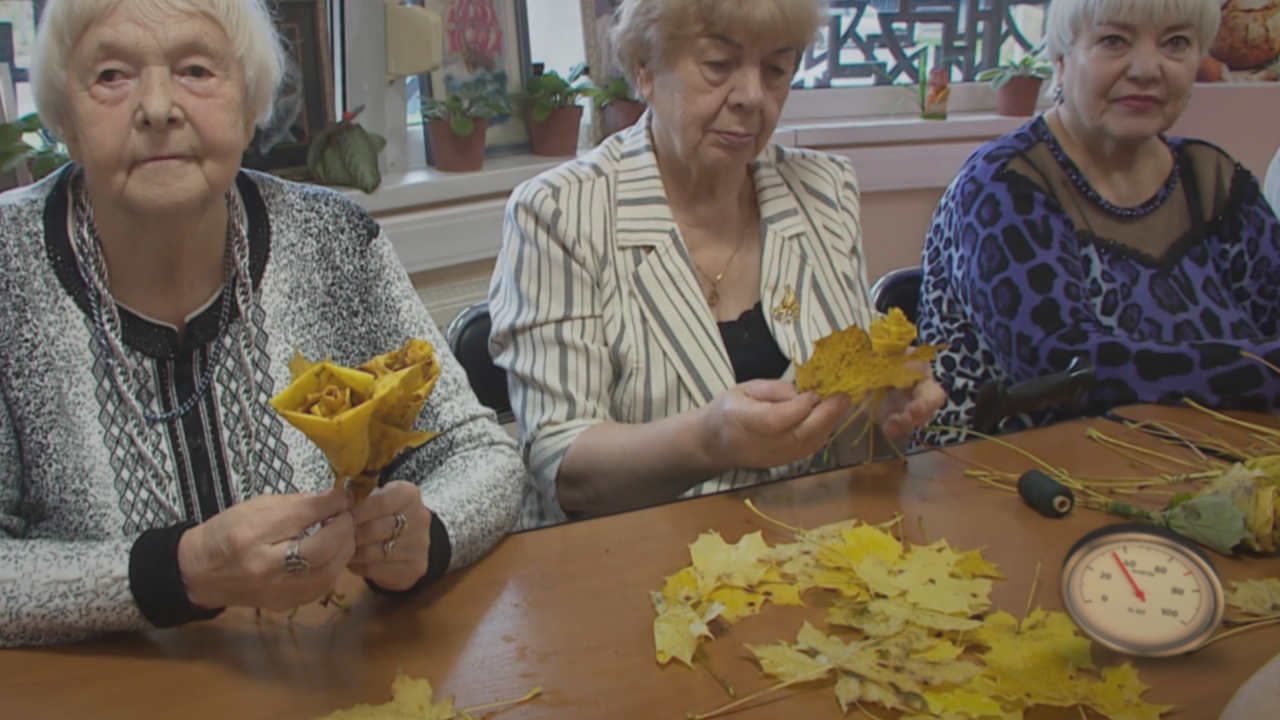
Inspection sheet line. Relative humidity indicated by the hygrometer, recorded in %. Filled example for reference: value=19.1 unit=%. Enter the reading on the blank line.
value=35 unit=%
